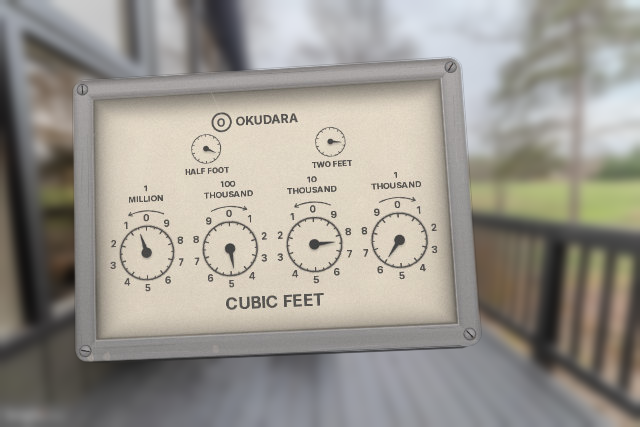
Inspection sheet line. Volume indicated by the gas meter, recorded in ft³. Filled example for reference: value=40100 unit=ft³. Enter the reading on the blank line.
value=47600 unit=ft³
